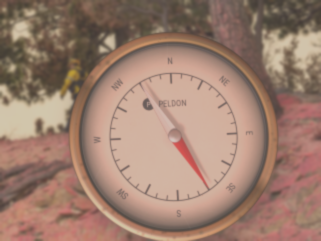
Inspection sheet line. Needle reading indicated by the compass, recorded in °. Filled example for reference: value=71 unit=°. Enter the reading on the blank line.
value=150 unit=°
